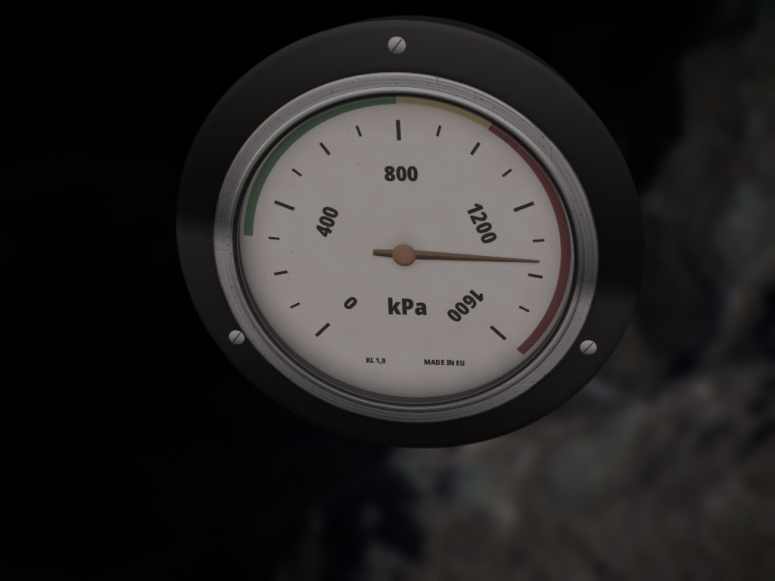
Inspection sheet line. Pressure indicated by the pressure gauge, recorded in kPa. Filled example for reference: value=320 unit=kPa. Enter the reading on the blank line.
value=1350 unit=kPa
